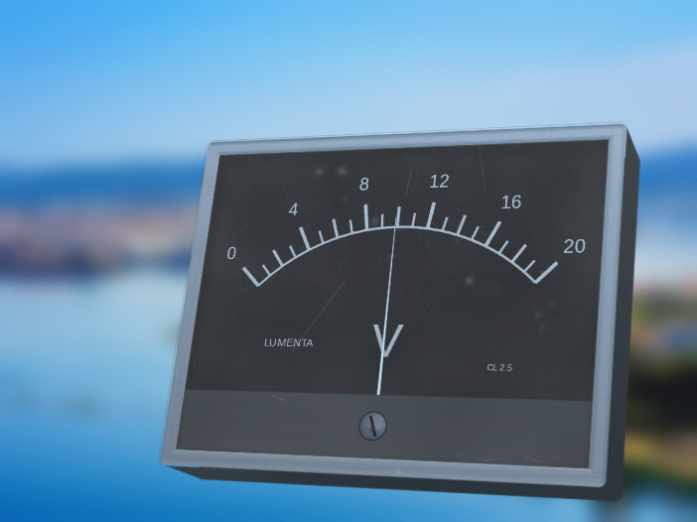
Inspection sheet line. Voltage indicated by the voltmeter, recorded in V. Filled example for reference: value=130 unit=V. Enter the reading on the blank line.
value=10 unit=V
